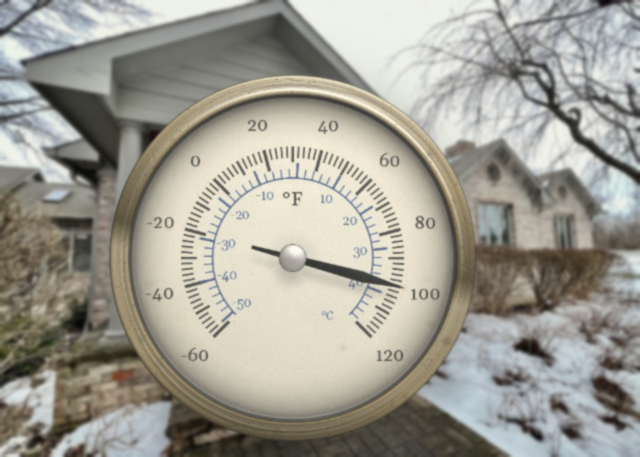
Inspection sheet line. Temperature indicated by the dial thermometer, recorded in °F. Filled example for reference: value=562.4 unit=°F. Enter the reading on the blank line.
value=100 unit=°F
